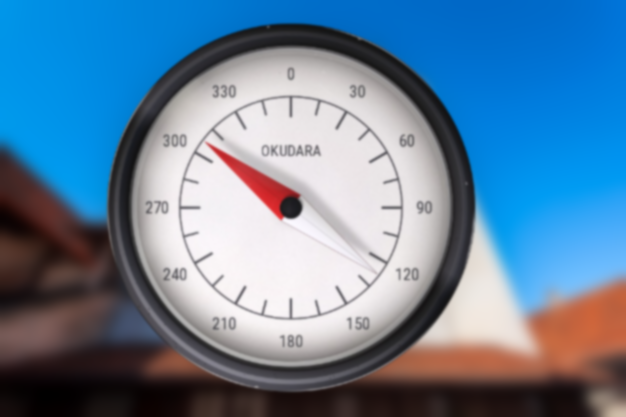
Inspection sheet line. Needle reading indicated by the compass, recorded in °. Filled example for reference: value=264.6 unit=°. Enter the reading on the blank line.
value=307.5 unit=°
